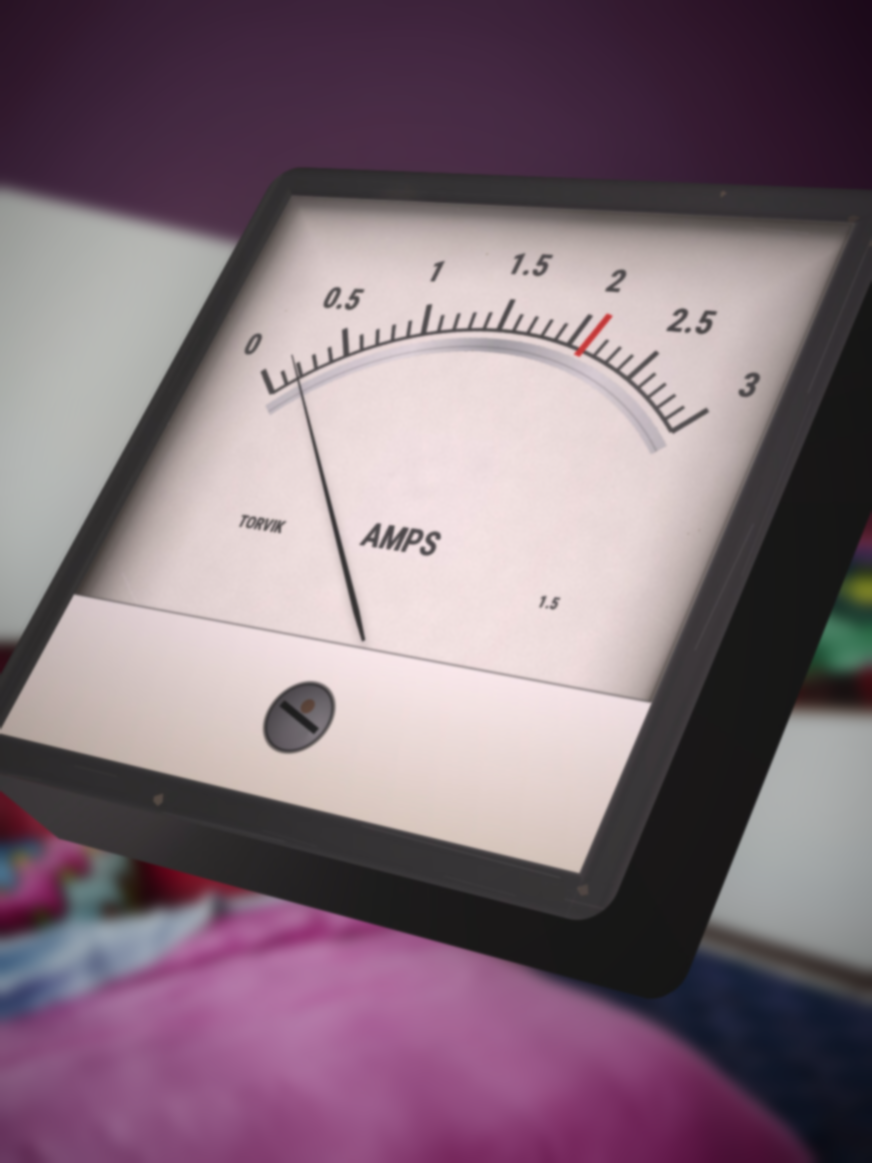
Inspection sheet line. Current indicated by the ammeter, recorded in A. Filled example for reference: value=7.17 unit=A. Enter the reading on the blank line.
value=0.2 unit=A
